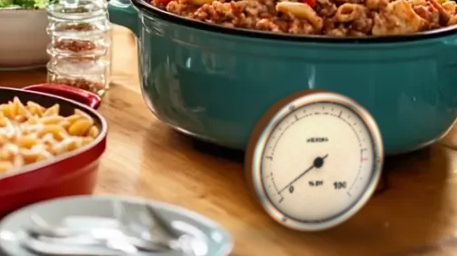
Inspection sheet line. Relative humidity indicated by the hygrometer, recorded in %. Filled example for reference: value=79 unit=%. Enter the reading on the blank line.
value=4 unit=%
